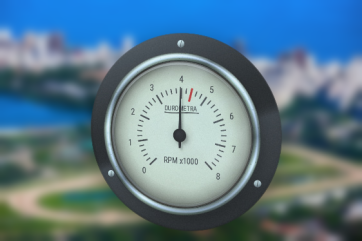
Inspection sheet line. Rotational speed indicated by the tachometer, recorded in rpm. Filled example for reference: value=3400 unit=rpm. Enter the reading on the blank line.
value=4000 unit=rpm
